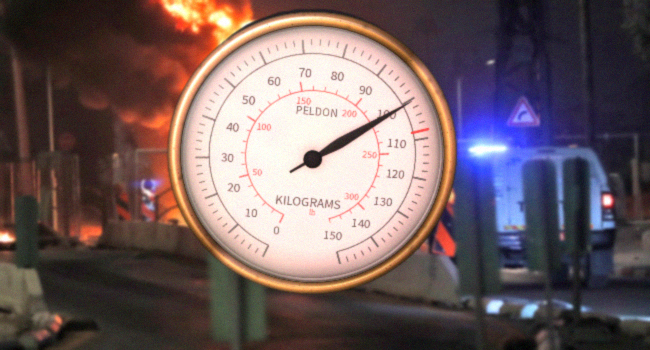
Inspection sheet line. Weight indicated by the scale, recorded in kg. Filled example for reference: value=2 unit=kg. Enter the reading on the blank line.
value=100 unit=kg
